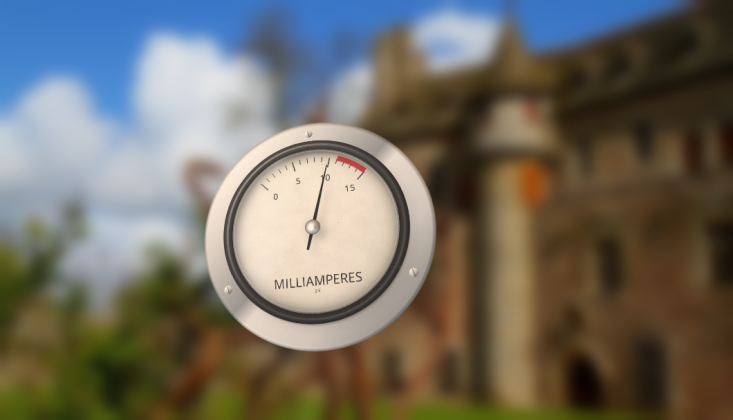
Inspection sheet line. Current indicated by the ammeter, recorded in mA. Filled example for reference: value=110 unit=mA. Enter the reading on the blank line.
value=10 unit=mA
